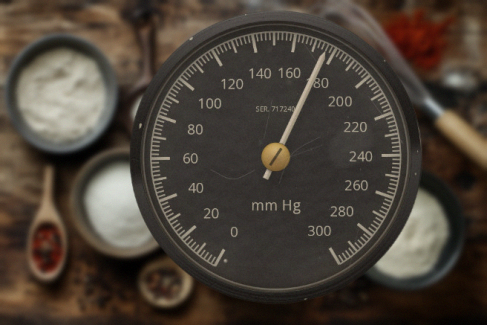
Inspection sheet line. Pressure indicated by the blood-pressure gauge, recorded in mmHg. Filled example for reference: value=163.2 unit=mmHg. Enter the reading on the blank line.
value=176 unit=mmHg
